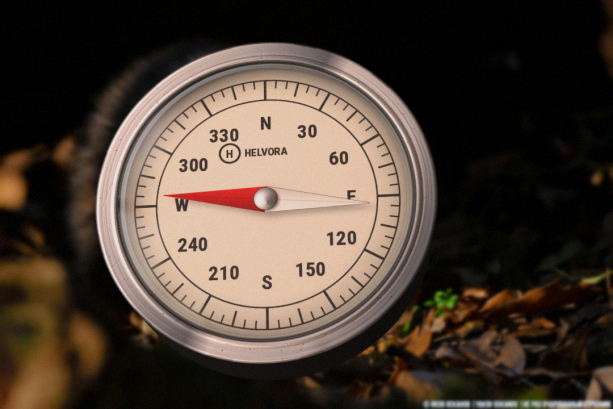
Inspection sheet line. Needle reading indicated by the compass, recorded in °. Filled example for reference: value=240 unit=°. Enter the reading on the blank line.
value=275 unit=°
